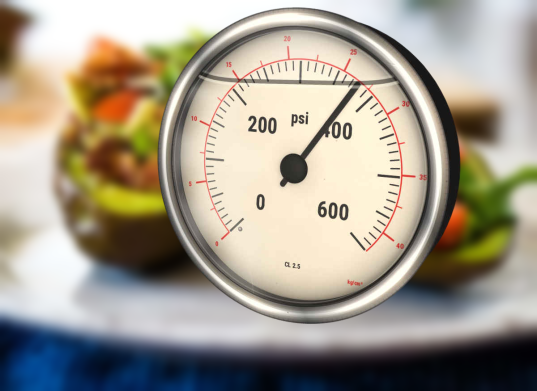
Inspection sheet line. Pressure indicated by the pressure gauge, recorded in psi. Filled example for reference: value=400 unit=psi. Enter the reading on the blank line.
value=380 unit=psi
